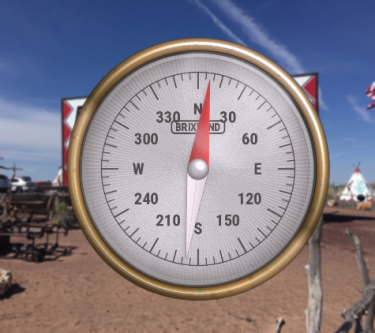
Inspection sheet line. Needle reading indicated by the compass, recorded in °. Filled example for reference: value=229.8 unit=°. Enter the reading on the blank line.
value=7.5 unit=°
